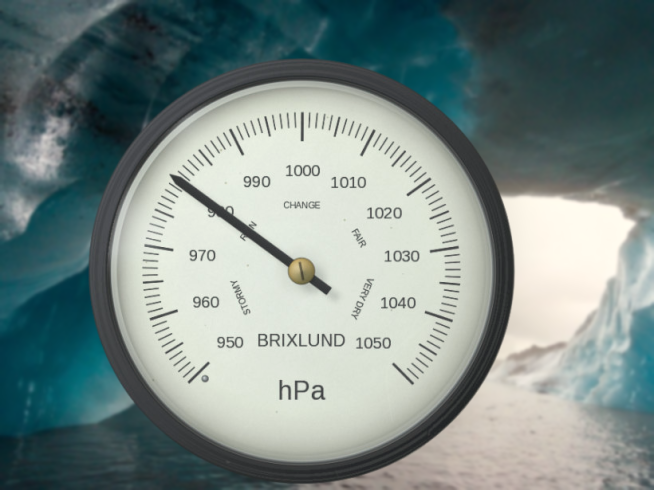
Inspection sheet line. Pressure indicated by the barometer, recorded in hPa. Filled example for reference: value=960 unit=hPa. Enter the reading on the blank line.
value=980 unit=hPa
